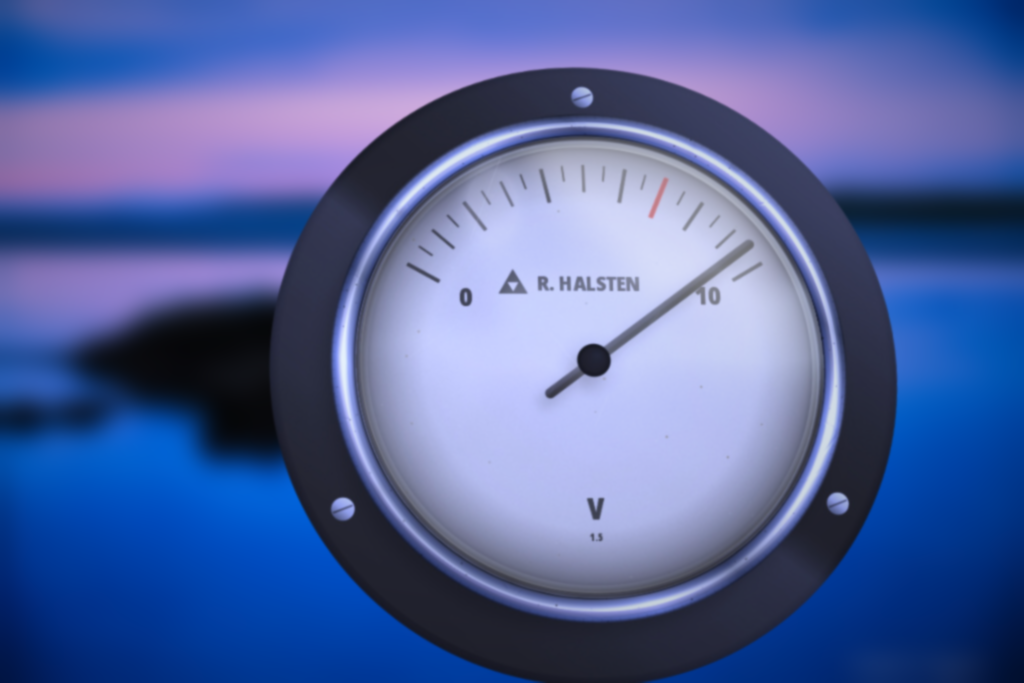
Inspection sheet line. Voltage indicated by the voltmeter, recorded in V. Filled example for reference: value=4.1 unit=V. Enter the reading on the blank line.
value=9.5 unit=V
